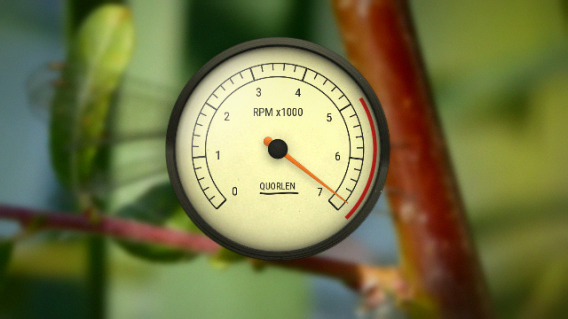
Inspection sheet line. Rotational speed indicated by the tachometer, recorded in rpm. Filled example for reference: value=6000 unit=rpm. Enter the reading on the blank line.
value=6800 unit=rpm
